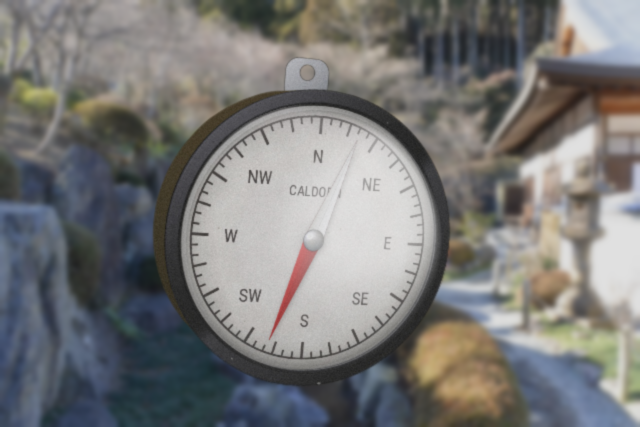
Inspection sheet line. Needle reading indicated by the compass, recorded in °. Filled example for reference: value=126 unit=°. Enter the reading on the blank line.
value=200 unit=°
